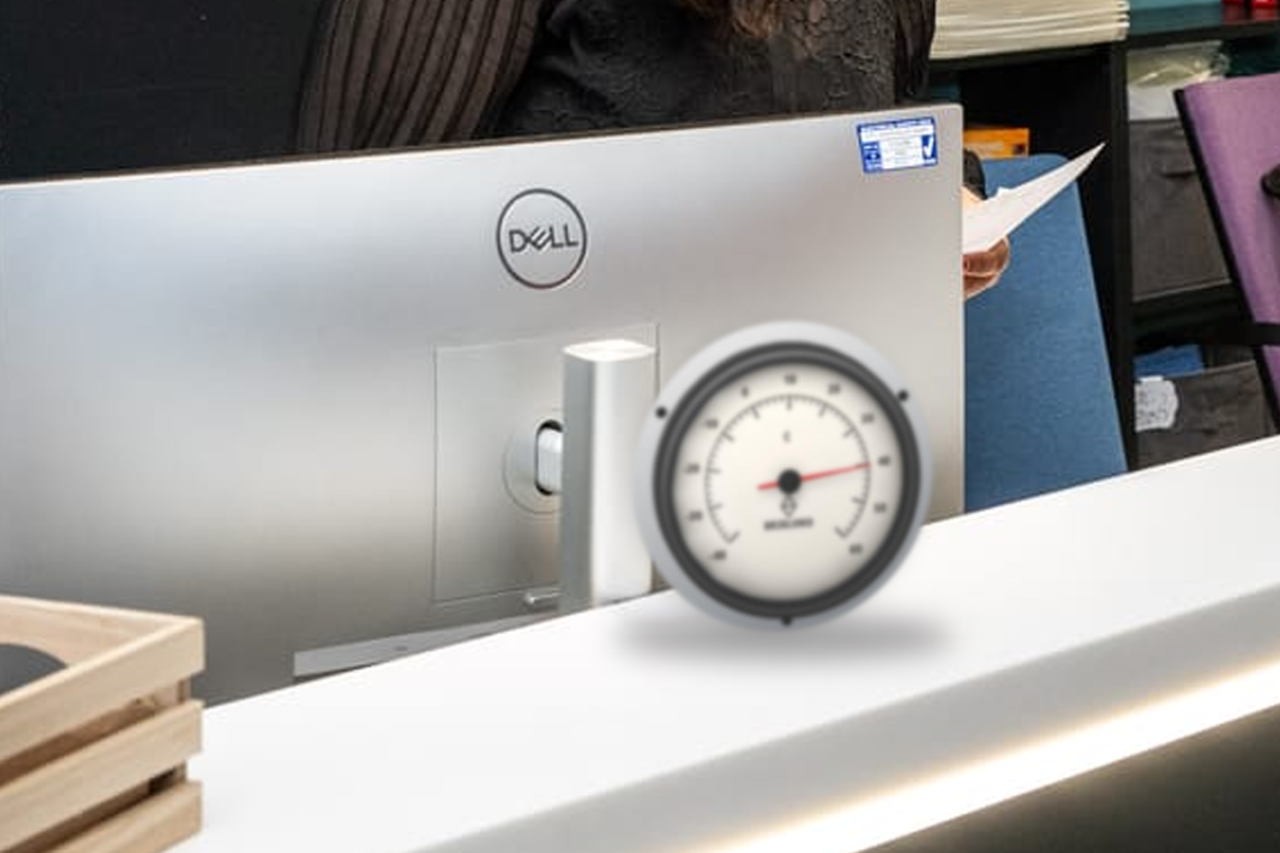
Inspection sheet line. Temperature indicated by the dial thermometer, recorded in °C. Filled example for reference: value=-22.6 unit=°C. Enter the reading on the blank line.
value=40 unit=°C
